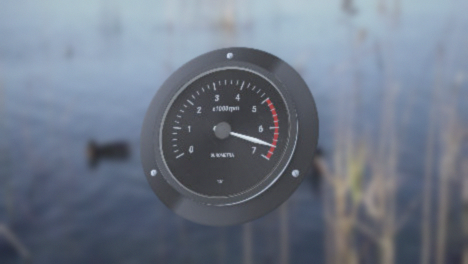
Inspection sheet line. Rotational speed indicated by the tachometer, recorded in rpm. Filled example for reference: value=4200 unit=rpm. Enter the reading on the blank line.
value=6600 unit=rpm
